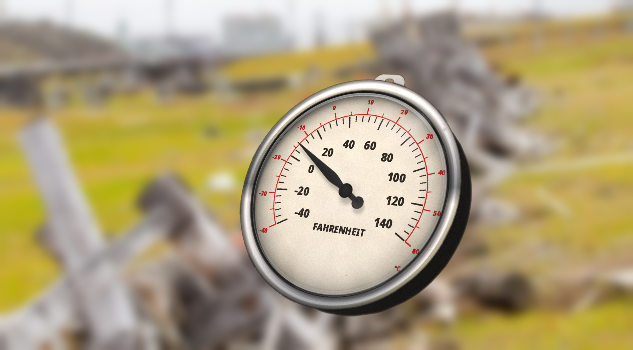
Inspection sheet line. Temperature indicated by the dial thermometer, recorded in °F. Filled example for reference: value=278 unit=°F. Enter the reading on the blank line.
value=8 unit=°F
